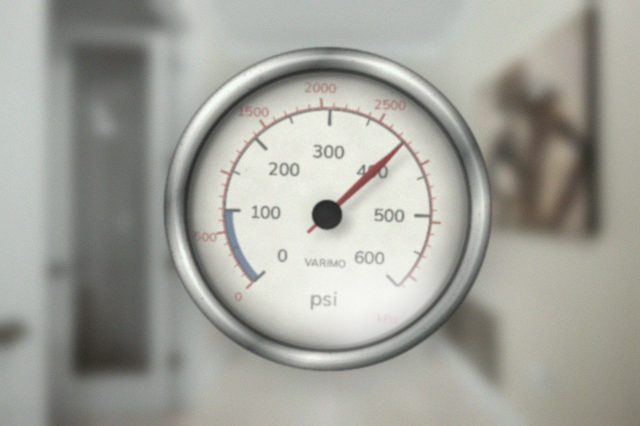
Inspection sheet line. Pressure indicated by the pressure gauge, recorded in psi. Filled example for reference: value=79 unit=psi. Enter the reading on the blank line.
value=400 unit=psi
